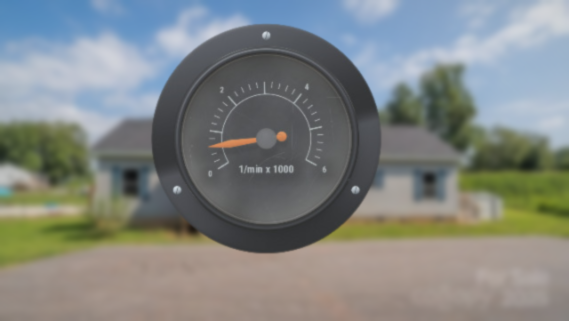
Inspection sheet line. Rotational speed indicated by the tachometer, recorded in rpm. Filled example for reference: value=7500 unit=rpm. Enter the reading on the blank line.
value=600 unit=rpm
